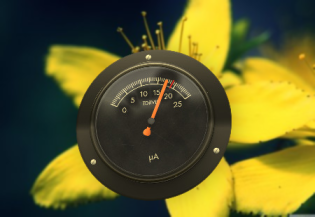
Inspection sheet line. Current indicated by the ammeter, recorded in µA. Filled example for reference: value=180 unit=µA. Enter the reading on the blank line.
value=17.5 unit=µA
